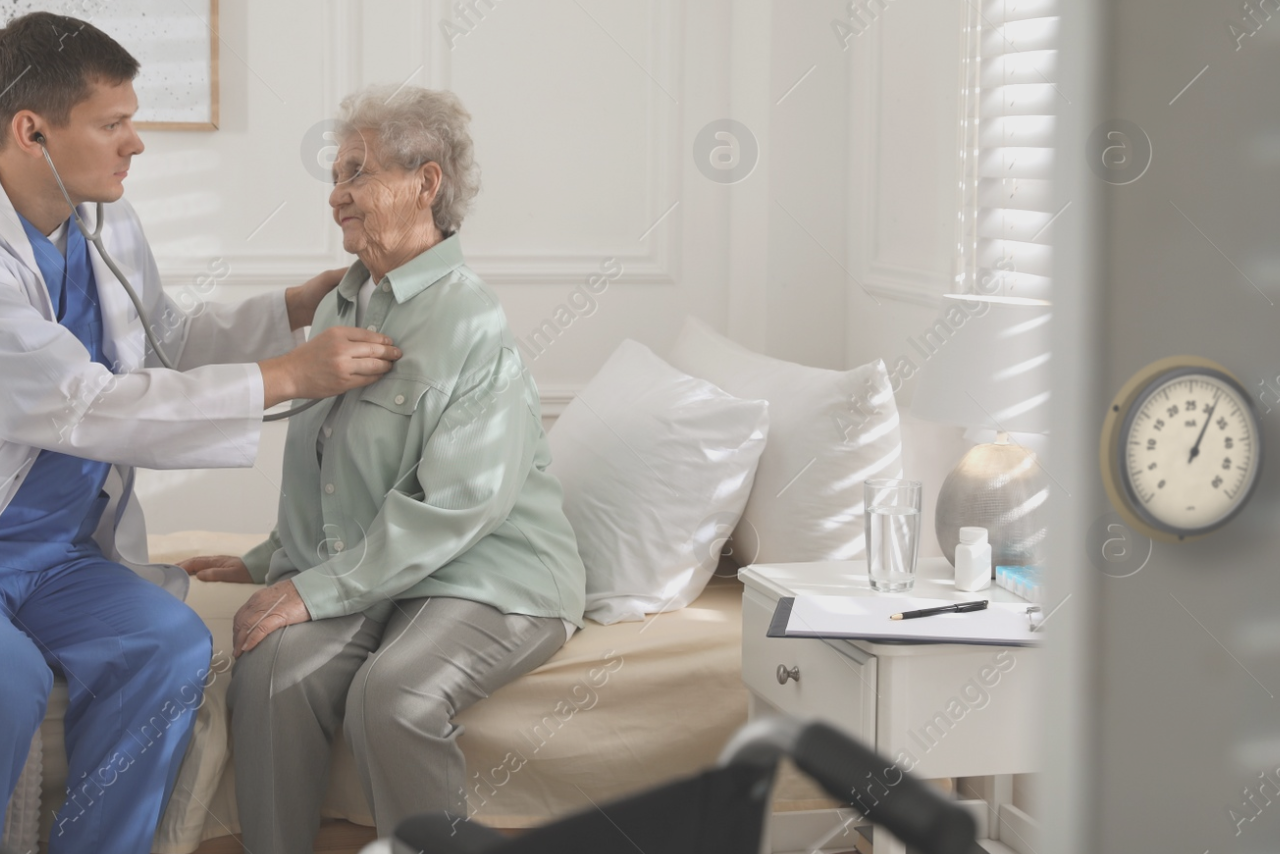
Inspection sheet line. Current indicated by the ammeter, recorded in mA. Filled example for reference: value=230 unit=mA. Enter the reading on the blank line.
value=30 unit=mA
